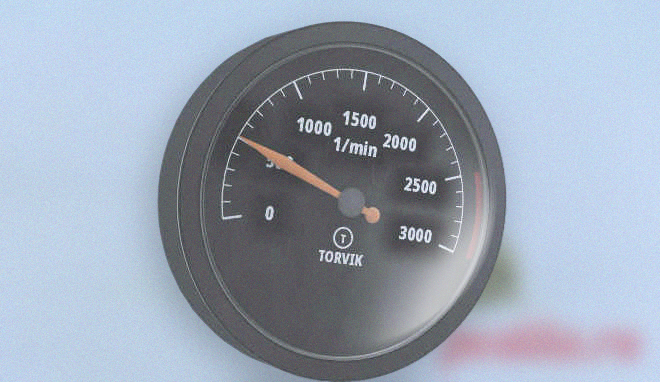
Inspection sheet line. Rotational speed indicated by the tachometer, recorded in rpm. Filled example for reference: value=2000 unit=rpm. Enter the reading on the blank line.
value=500 unit=rpm
